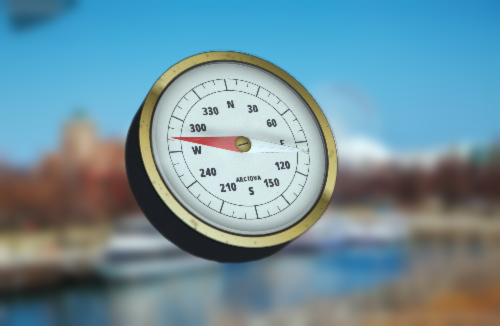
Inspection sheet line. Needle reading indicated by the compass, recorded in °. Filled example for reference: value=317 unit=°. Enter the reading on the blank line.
value=280 unit=°
